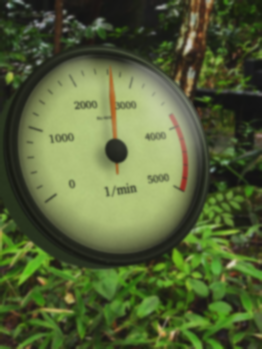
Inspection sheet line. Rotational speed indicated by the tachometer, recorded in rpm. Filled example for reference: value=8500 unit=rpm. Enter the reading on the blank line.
value=2600 unit=rpm
